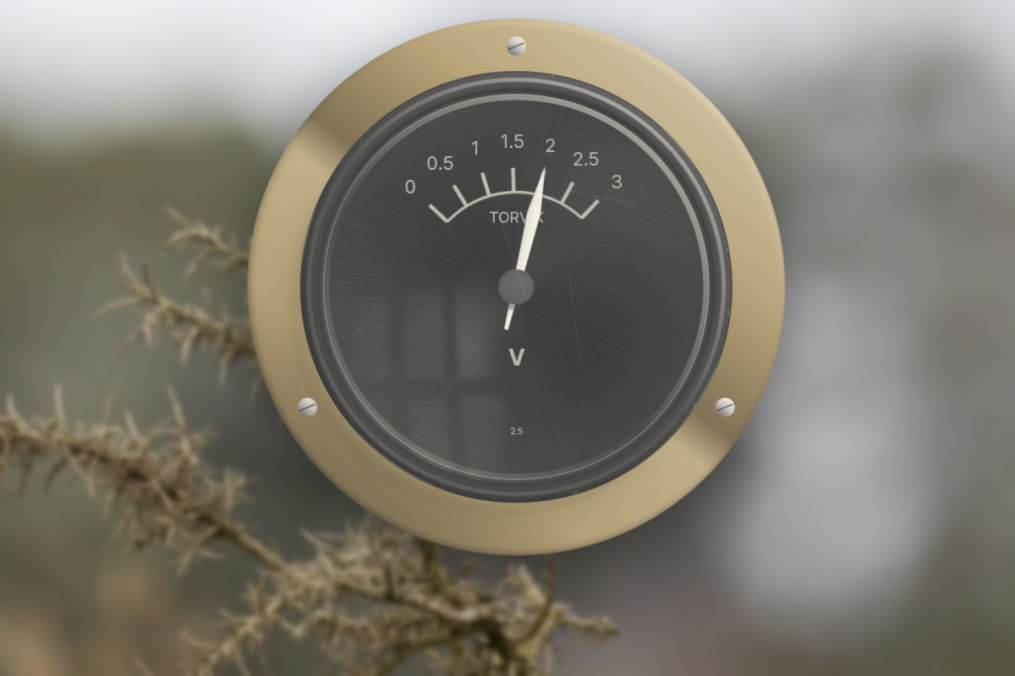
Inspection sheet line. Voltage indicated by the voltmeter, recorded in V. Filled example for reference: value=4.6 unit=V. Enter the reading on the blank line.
value=2 unit=V
